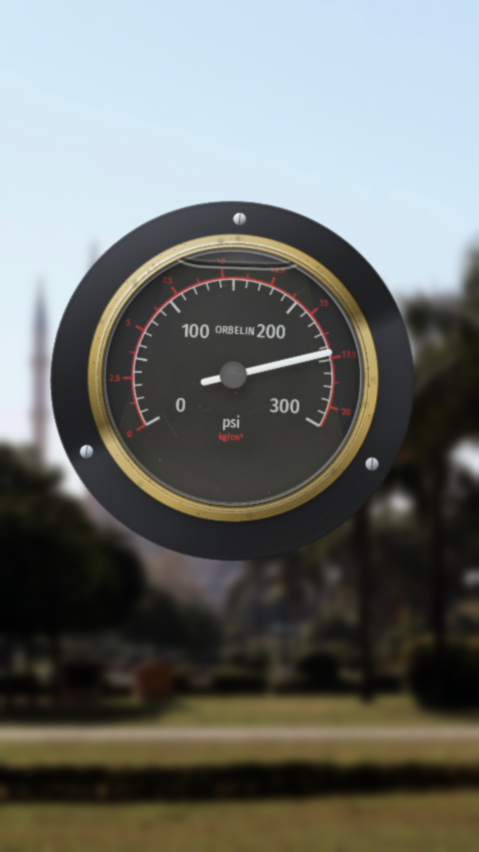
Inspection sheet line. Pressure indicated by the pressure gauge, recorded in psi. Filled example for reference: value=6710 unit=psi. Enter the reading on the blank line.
value=245 unit=psi
